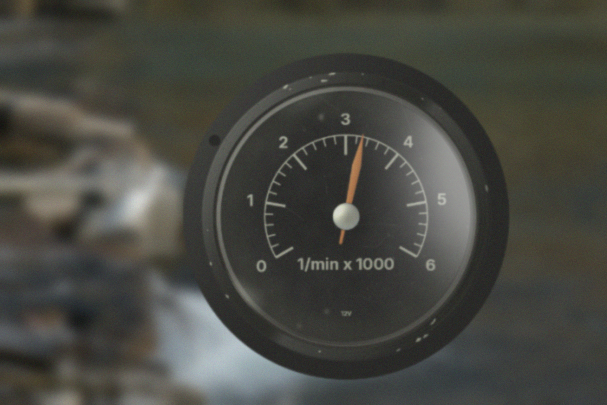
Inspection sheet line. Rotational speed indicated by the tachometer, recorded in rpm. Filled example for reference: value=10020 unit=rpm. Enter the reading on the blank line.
value=3300 unit=rpm
